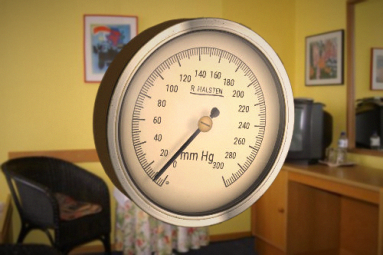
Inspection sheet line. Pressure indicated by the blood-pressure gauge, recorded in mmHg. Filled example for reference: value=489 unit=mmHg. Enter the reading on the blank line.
value=10 unit=mmHg
